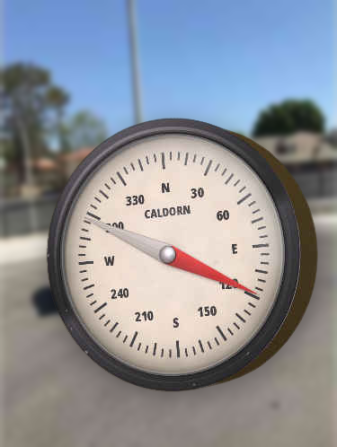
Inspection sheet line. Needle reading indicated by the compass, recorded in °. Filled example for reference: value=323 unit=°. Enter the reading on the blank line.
value=117.5 unit=°
